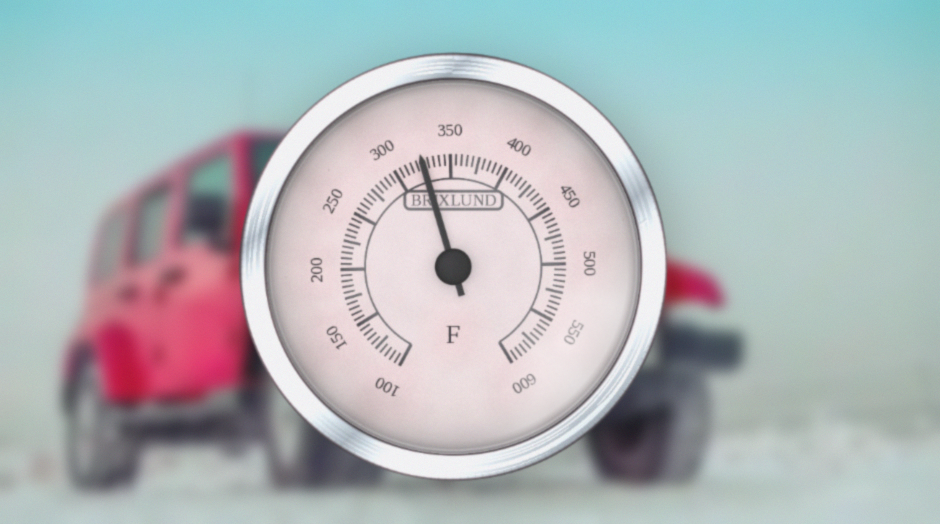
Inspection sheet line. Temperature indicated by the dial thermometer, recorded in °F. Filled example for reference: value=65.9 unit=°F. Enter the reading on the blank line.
value=325 unit=°F
